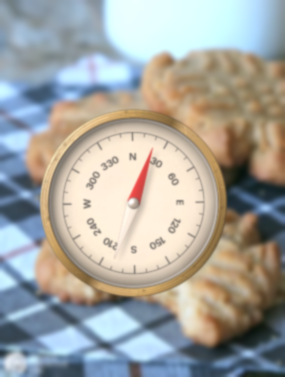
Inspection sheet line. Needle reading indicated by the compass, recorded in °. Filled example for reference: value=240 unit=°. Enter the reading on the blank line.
value=20 unit=°
